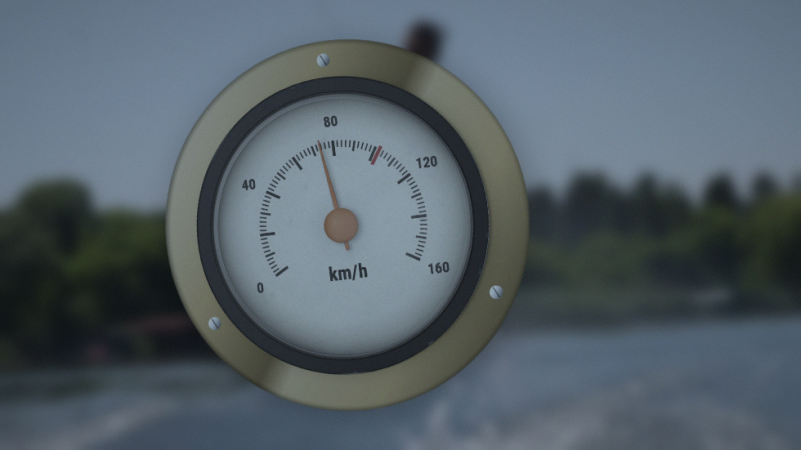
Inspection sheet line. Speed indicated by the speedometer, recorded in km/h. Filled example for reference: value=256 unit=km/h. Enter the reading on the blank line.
value=74 unit=km/h
